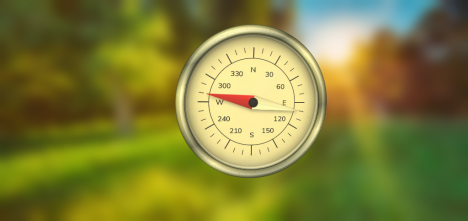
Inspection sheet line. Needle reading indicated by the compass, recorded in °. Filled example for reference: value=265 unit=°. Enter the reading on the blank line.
value=280 unit=°
